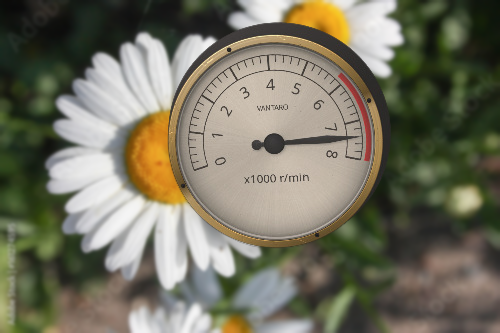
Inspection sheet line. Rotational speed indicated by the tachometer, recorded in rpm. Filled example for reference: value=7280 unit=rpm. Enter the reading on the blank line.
value=7400 unit=rpm
